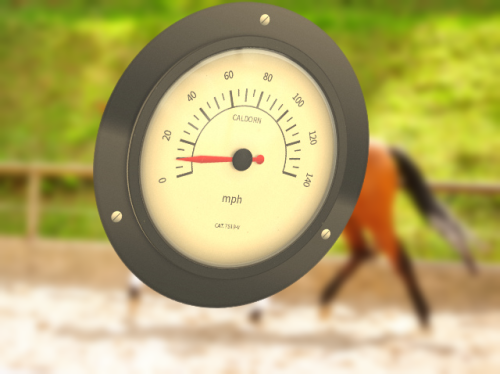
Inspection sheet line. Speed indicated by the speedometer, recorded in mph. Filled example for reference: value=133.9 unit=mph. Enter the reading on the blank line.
value=10 unit=mph
